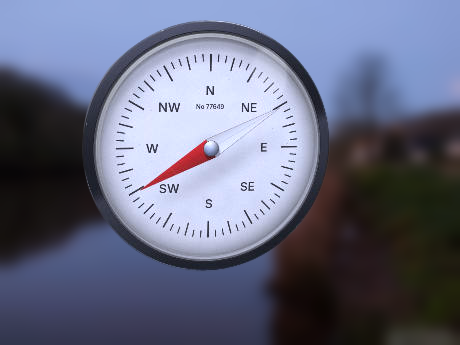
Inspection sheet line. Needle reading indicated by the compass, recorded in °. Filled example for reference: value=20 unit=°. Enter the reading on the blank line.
value=240 unit=°
